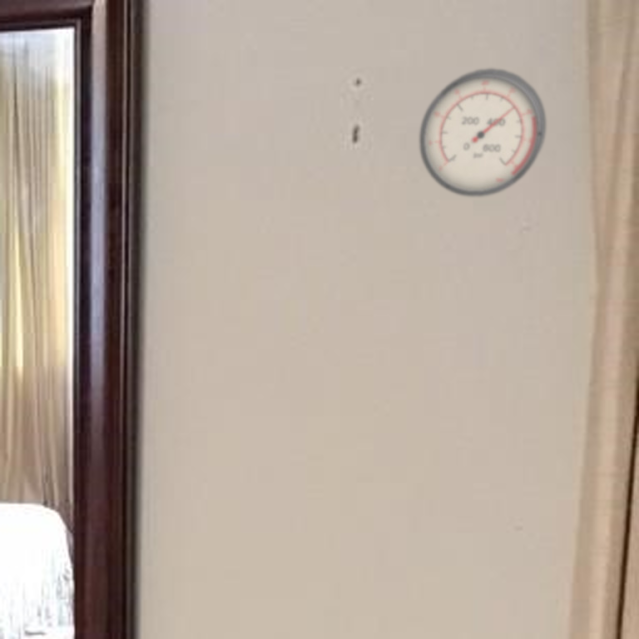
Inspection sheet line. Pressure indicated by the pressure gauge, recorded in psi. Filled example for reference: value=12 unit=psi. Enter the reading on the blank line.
value=400 unit=psi
